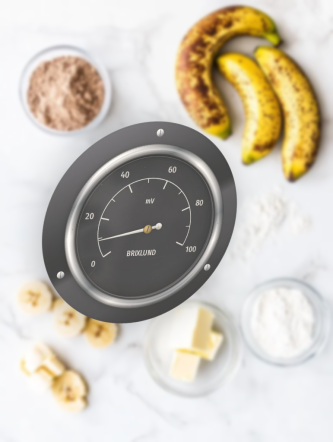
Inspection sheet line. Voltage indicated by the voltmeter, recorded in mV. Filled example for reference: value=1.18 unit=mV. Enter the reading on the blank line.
value=10 unit=mV
